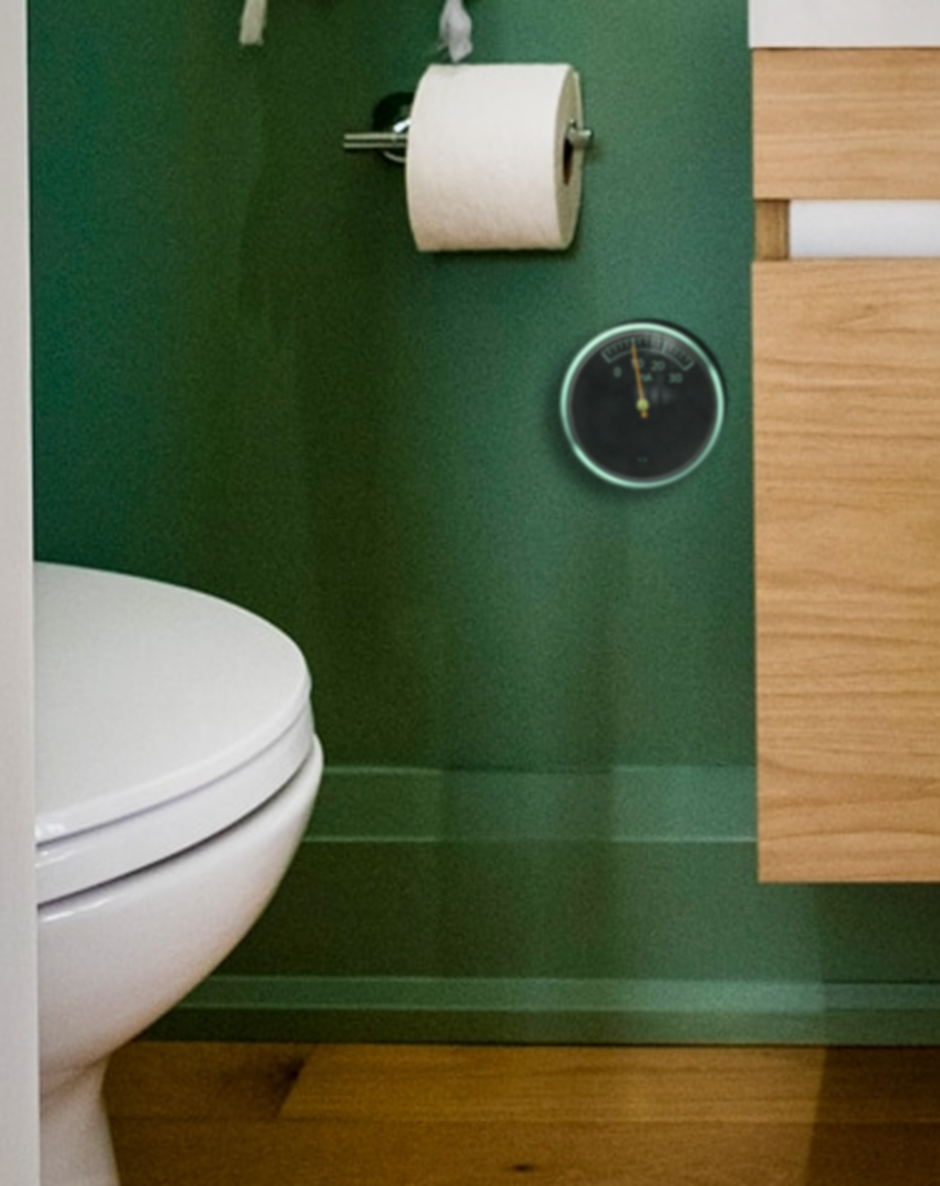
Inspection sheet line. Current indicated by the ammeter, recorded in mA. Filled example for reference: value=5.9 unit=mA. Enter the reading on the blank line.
value=10 unit=mA
